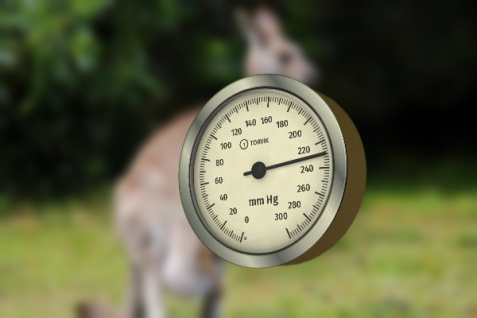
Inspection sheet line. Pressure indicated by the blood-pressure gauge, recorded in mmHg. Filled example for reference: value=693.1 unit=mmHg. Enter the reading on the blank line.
value=230 unit=mmHg
